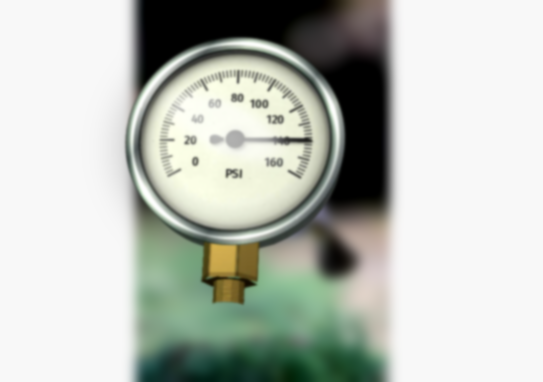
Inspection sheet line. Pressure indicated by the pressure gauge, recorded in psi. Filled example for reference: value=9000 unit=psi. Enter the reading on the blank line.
value=140 unit=psi
